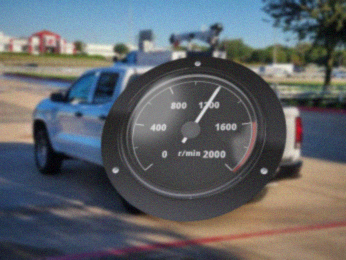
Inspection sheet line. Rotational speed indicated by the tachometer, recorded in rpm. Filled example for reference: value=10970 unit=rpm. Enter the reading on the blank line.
value=1200 unit=rpm
